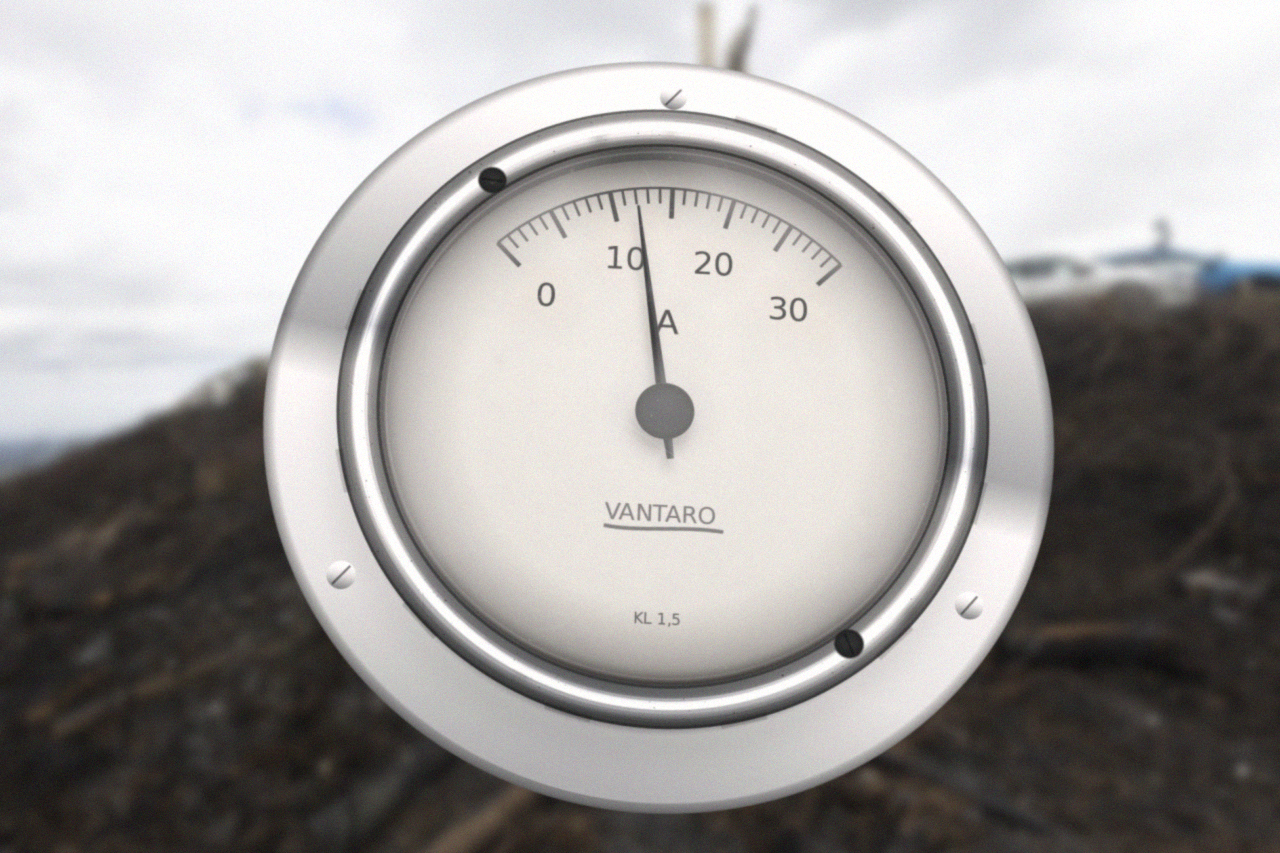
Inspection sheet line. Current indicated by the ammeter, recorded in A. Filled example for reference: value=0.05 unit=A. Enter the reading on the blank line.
value=12 unit=A
